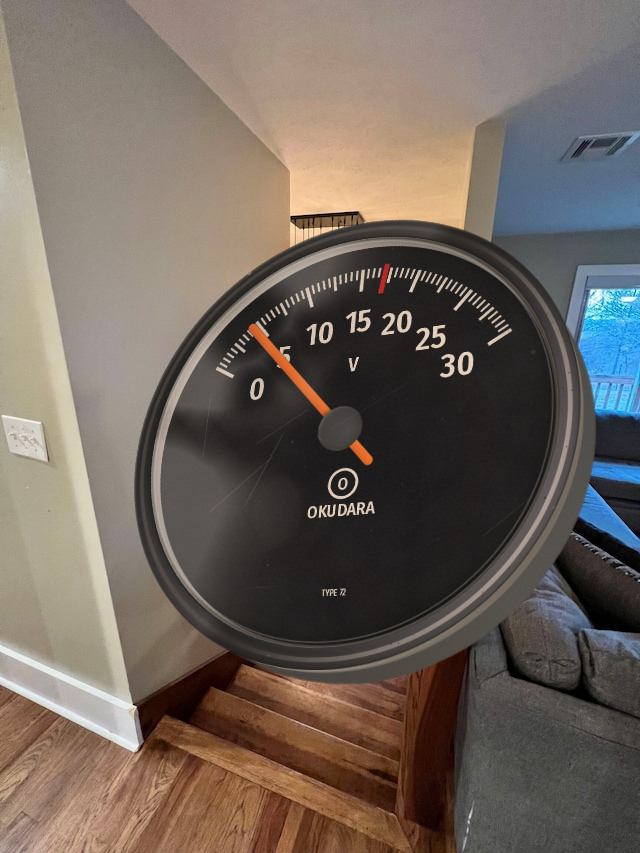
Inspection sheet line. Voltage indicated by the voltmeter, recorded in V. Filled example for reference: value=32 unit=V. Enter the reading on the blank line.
value=4.5 unit=V
